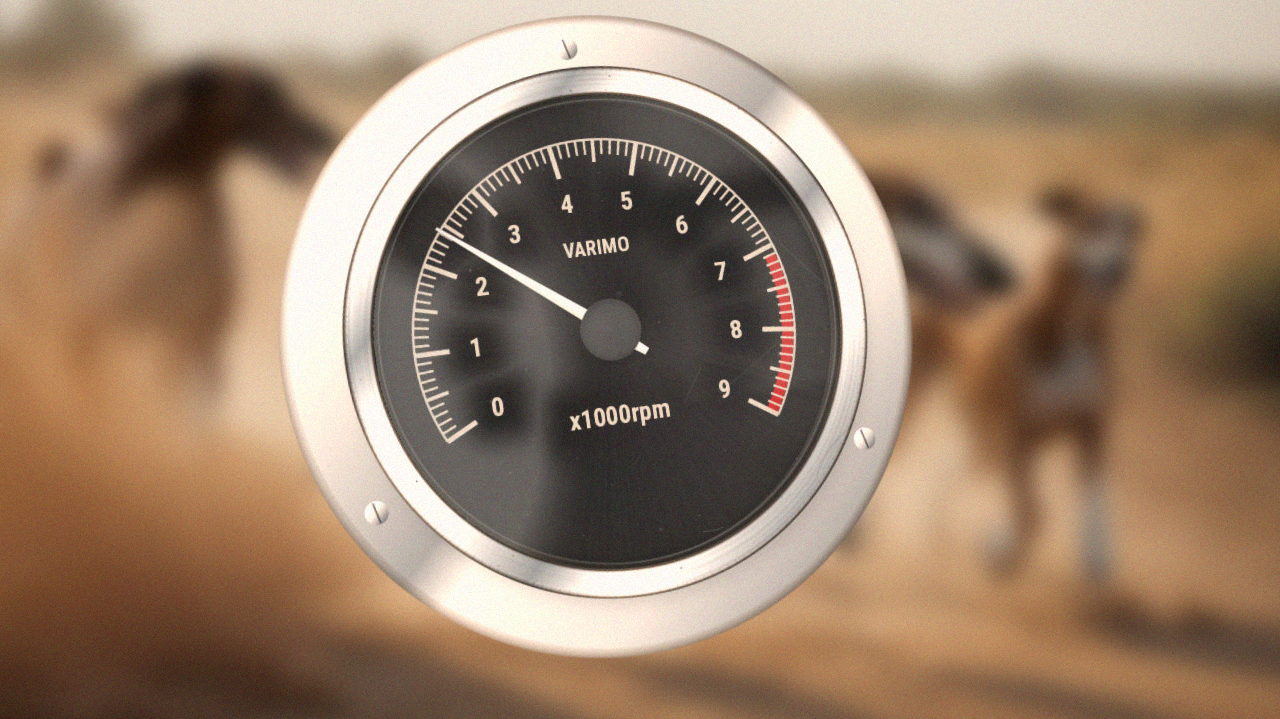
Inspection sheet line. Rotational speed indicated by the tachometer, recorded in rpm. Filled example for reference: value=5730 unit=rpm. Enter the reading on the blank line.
value=2400 unit=rpm
